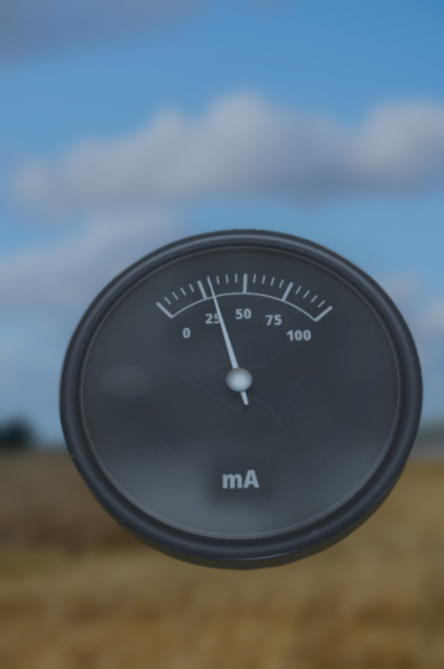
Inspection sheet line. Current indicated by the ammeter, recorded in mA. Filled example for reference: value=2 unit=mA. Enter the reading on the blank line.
value=30 unit=mA
